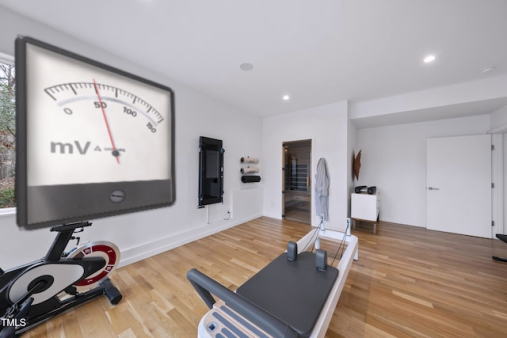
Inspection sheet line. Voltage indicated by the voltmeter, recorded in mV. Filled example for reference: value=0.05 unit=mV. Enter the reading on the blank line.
value=50 unit=mV
